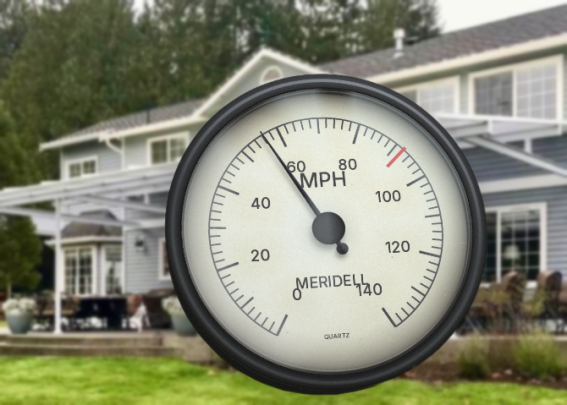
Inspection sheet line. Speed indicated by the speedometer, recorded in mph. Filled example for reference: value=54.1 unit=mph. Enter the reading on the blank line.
value=56 unit=mph
